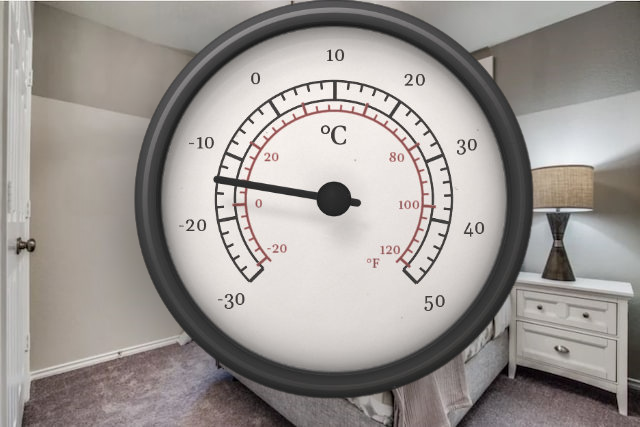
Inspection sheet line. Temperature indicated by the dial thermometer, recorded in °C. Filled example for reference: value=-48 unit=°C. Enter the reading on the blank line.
value=-14 unit=°C
